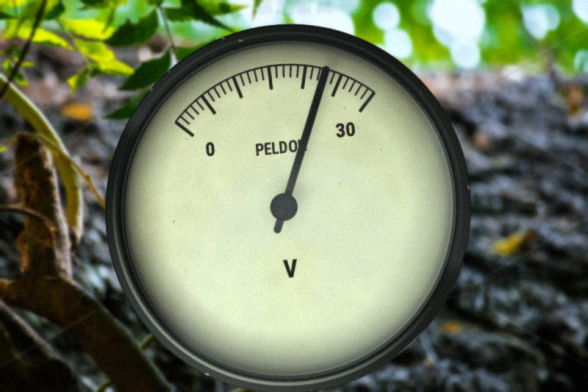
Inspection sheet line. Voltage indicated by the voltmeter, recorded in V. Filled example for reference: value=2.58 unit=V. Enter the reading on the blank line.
value=23 unit=V
